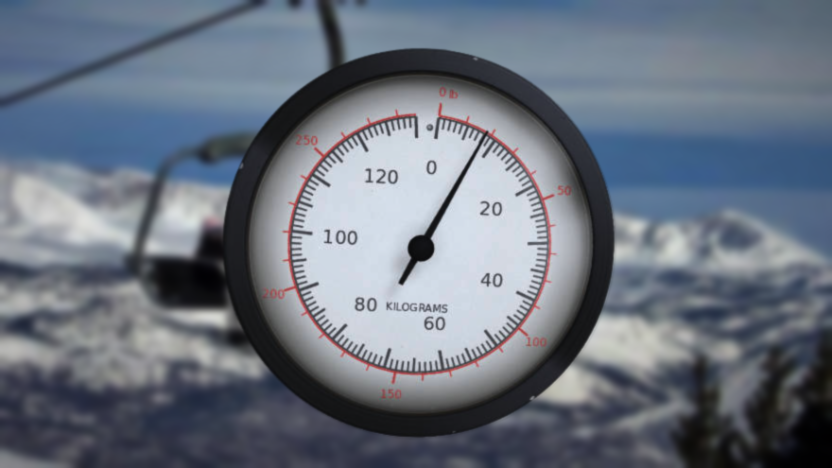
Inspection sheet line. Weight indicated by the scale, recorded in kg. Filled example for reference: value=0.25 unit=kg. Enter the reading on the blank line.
value=8 unit=kg
